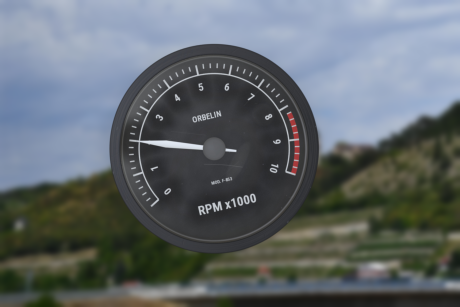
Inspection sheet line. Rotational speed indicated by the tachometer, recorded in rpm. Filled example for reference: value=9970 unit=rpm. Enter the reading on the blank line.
value=2000 unit=rpm
